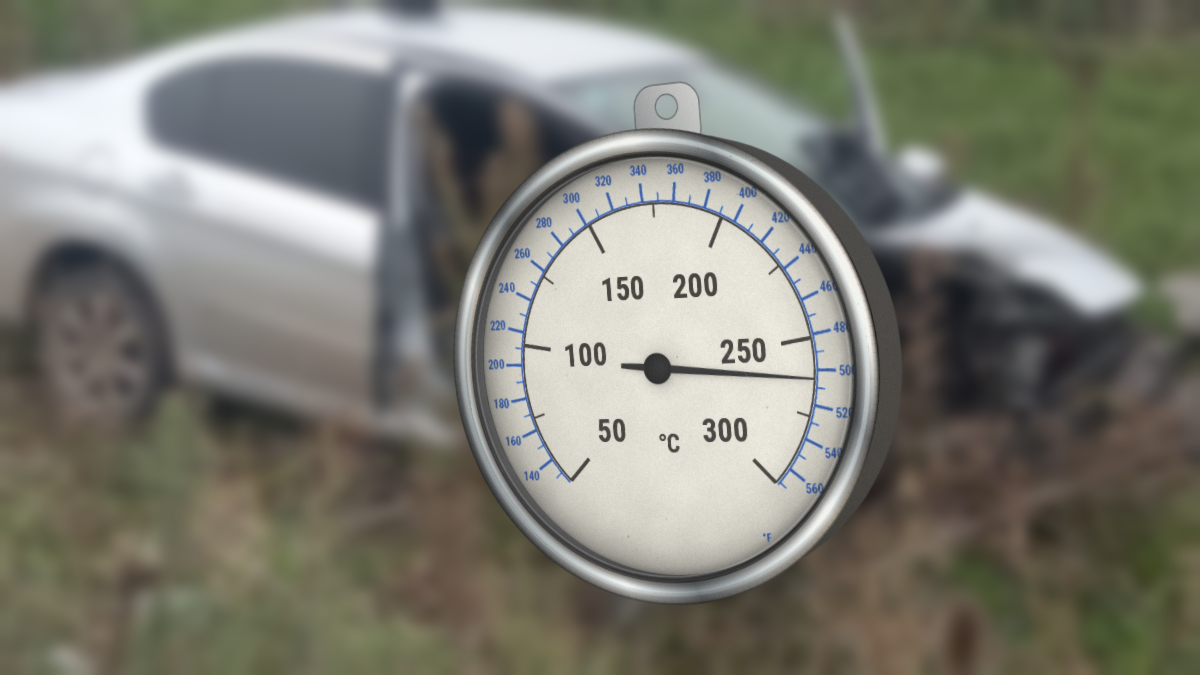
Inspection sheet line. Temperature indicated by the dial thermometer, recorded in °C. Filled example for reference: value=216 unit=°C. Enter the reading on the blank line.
value=262.5 unit=°C
